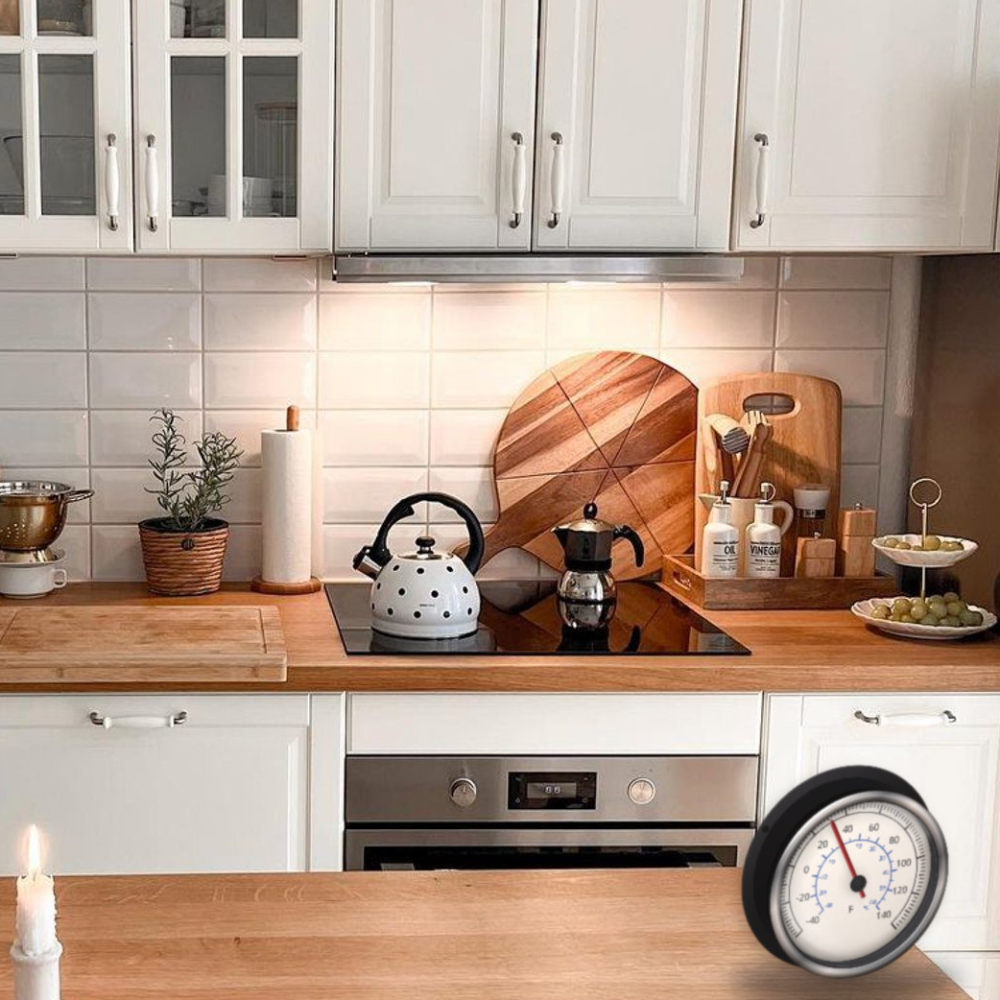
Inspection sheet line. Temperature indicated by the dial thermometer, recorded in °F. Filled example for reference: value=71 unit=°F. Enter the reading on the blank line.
value=30 unit=°F
